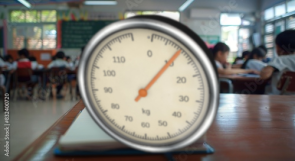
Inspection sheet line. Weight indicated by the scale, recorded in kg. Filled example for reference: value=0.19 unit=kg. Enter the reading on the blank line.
value=10 unit=kg
